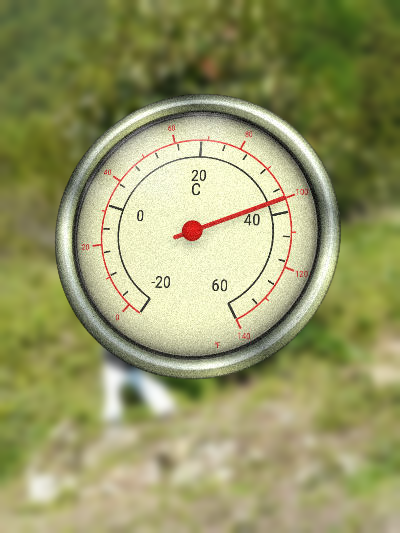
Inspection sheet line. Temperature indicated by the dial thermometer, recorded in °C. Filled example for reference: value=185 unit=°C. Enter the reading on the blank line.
value=38 unit=°C
